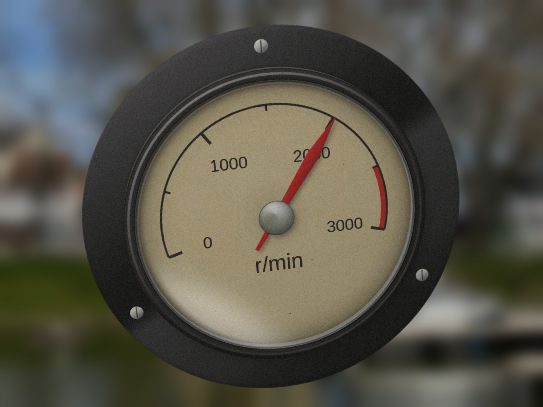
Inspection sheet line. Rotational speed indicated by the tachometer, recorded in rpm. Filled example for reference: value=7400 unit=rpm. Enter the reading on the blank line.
value=2000 unit=rpm
